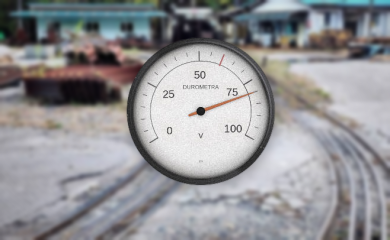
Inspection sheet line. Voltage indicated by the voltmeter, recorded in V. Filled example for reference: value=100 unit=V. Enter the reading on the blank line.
value=80 unit=V
